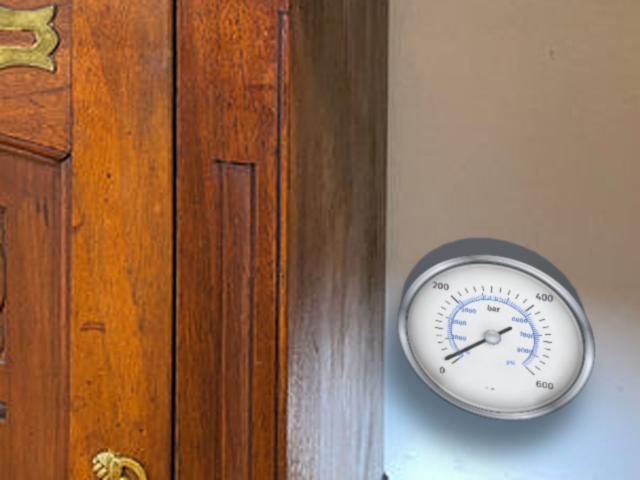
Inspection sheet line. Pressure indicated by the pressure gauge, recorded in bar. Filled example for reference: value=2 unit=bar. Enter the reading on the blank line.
value=20 unit=bar
